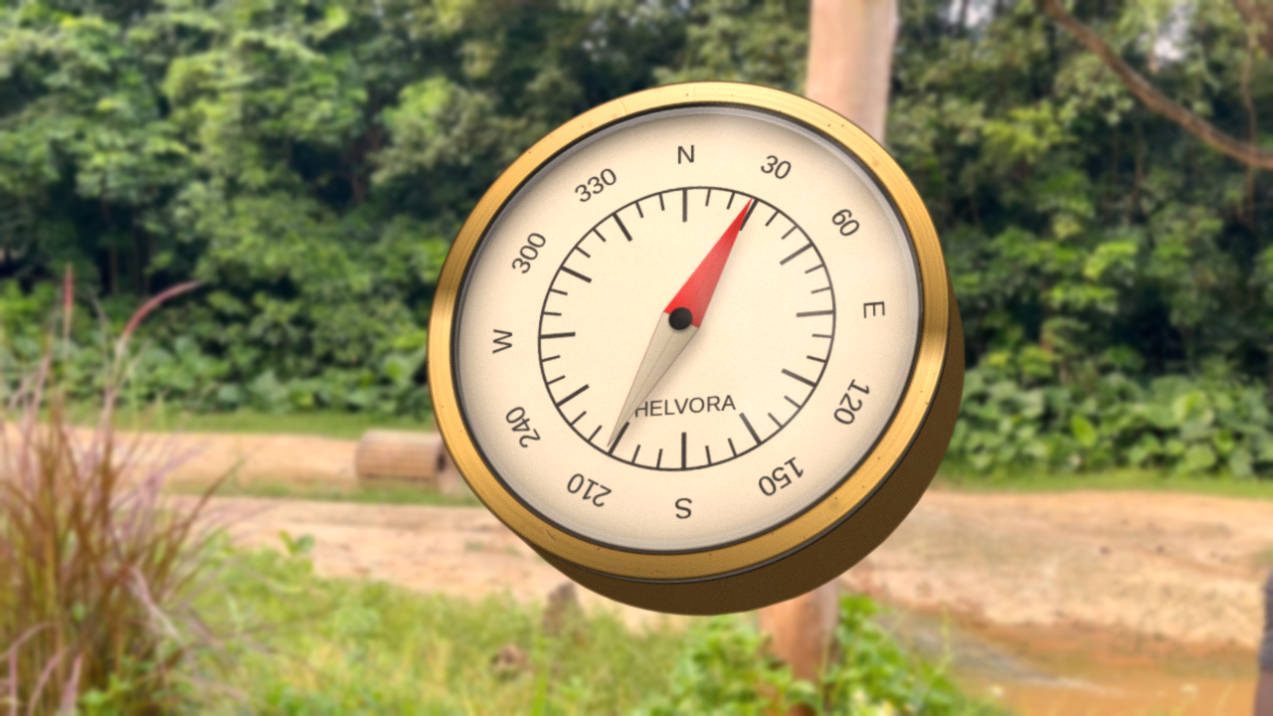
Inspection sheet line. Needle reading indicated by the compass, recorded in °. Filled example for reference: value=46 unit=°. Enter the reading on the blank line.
value=30 unit=°
